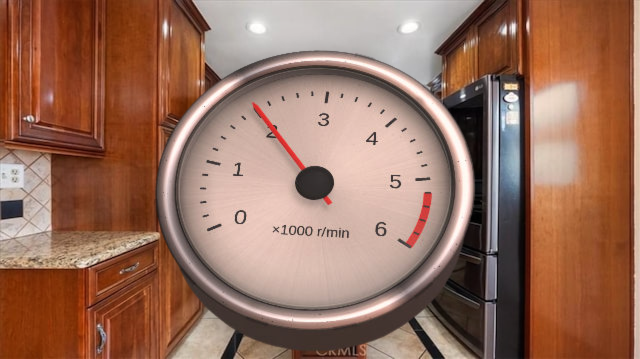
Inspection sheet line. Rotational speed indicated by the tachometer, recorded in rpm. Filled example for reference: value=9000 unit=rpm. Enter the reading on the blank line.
value=2000 unit=rpm
